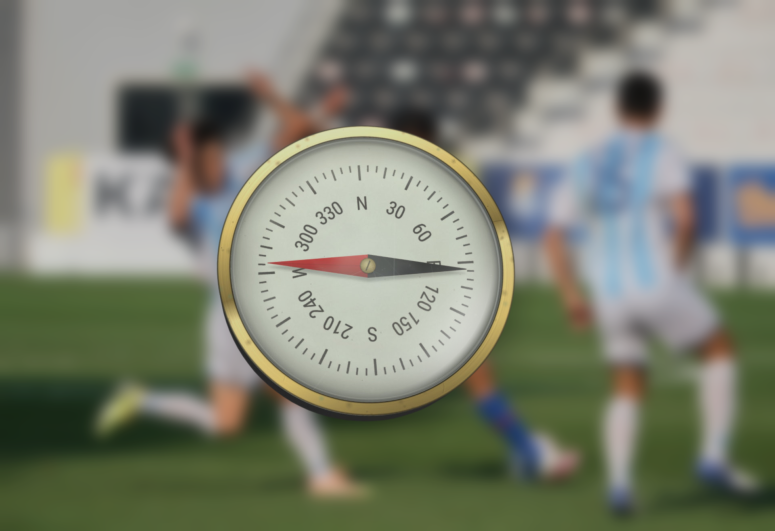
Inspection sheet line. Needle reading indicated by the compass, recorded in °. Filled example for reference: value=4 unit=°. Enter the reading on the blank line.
value=275 unit=°
